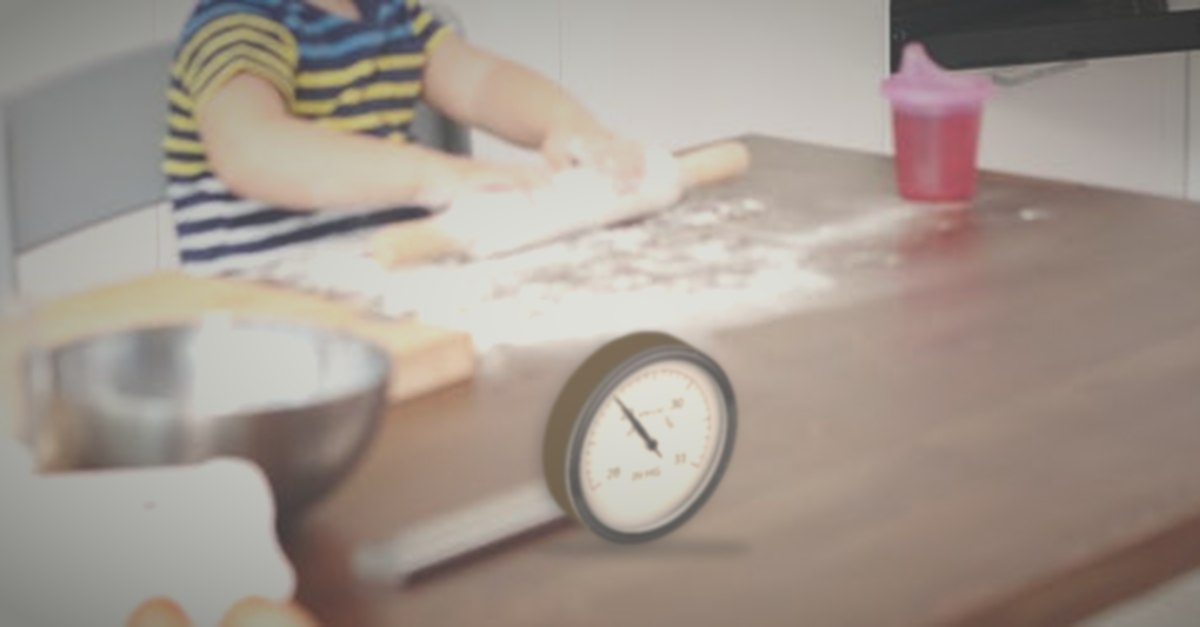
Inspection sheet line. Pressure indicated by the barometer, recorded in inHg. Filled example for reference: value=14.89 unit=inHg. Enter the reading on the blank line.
value=29 unit=inHg
